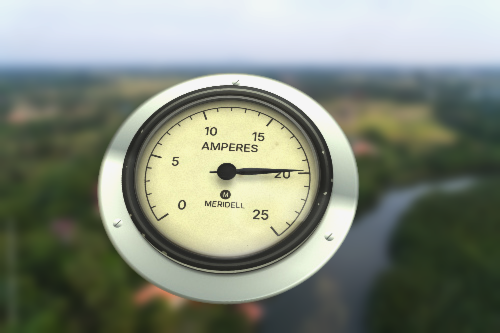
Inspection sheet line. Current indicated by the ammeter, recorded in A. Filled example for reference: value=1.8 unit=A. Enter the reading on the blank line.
value=20 unit=A
